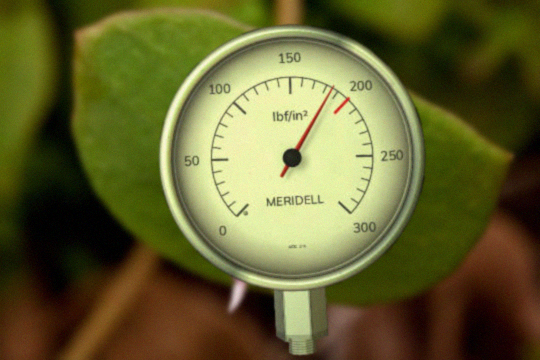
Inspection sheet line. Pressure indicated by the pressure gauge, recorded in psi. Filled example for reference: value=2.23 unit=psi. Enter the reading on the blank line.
value=185 unit=psi
